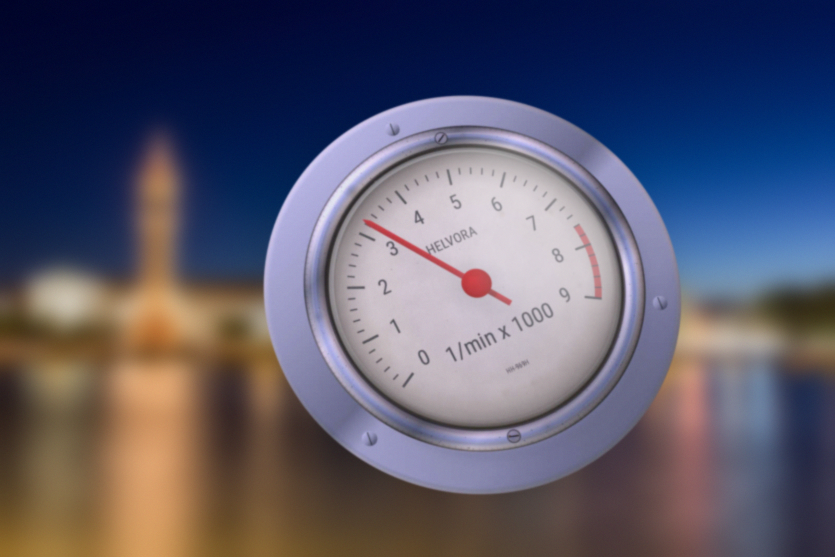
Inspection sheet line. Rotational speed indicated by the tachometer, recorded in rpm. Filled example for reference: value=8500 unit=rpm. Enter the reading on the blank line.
value=3200 unit=rpm
